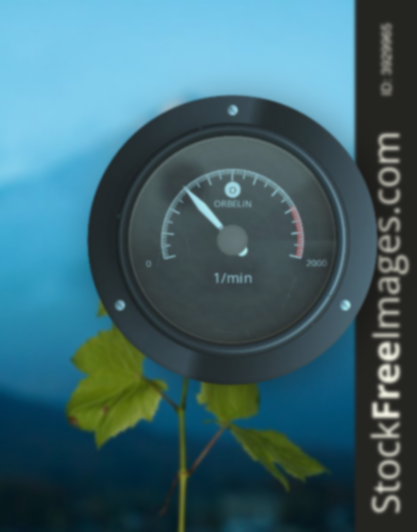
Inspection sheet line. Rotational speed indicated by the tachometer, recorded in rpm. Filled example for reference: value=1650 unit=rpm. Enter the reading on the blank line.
value=600 unit=rpm
